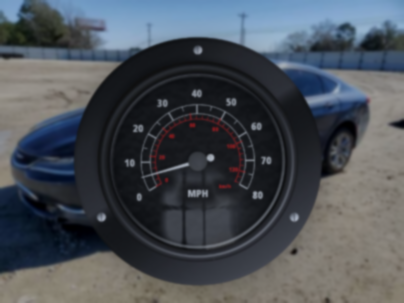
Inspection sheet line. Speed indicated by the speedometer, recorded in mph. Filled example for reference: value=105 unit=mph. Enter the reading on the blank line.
value=5 unit=mph
